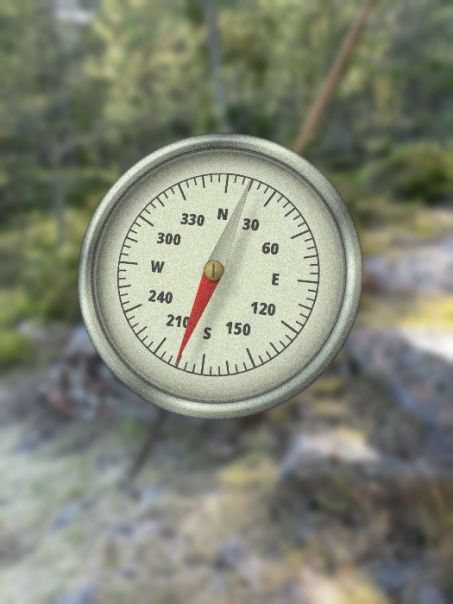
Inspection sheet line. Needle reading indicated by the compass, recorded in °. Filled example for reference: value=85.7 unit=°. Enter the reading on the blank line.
value=195 unit=°
